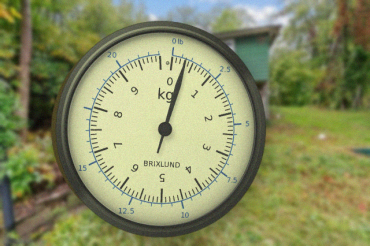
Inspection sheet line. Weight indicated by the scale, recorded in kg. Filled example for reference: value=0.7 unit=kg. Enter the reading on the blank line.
value=0.3 unit=kg
